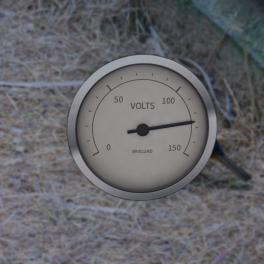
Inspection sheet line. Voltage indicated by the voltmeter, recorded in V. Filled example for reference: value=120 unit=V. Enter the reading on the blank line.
value=125 unit=V
